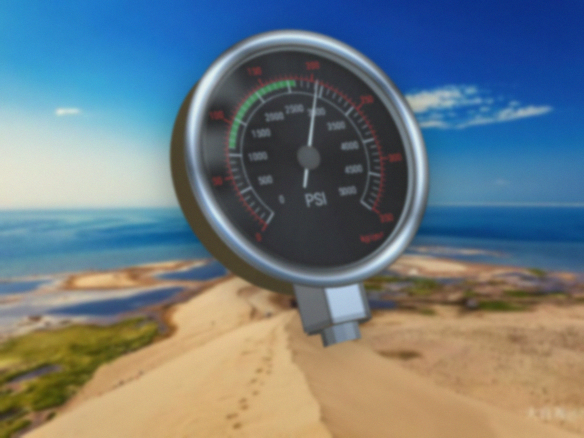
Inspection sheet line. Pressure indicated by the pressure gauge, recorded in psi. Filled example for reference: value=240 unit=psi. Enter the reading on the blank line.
value=2900 unit=psi
